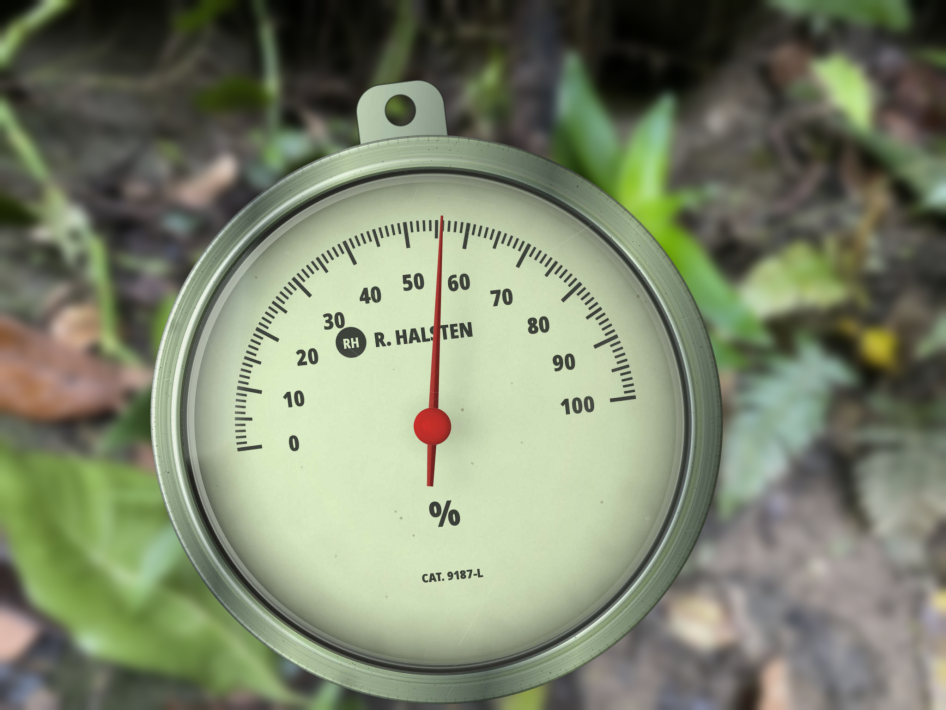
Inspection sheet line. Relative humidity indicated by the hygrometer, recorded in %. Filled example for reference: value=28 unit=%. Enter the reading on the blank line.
value=56 unit=%
